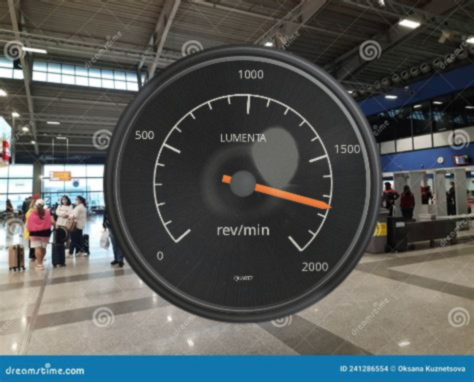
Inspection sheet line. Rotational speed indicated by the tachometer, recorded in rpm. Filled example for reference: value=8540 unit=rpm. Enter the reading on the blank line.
value=1750 unit=rpm
